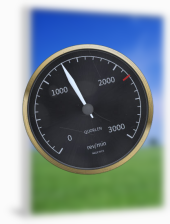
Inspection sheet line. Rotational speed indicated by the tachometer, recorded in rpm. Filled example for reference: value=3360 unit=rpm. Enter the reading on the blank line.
value=1300 unit=rpm
